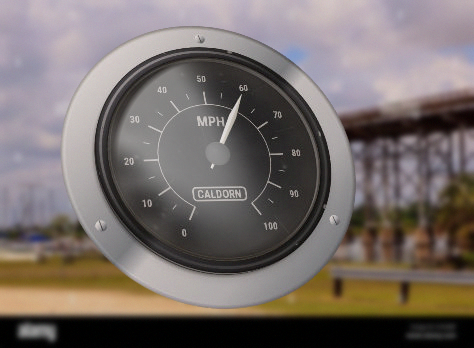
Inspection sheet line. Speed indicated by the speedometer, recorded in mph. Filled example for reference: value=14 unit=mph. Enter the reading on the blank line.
value=60 unit=mph
